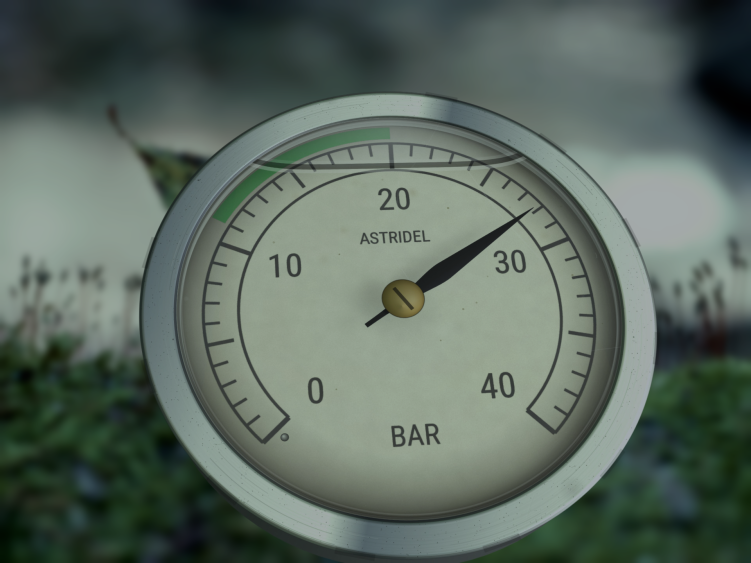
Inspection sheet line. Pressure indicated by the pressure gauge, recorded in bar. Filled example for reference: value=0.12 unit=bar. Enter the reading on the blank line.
value=28 unit=bar
